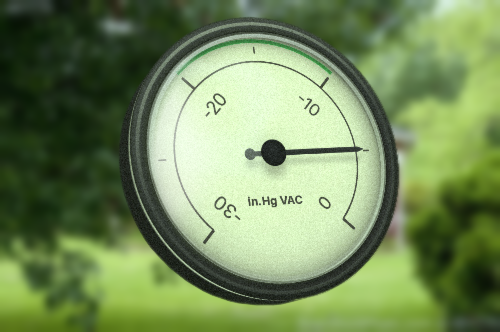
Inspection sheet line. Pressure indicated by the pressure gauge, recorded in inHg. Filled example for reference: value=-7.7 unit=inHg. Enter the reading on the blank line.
value=-5 unit=inHg
